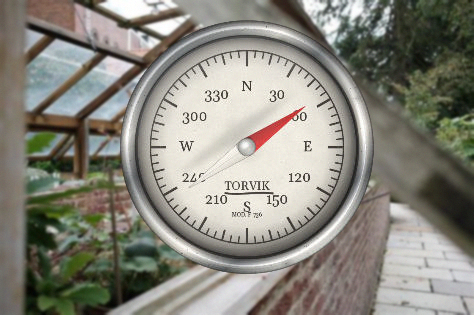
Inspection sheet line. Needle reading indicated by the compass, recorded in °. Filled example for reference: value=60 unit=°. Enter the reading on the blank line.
value=55 unit=°
